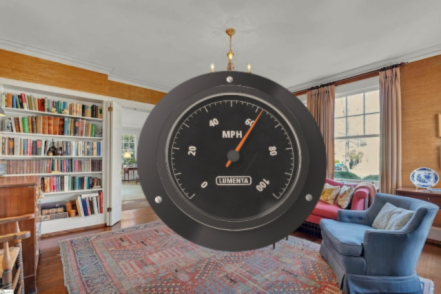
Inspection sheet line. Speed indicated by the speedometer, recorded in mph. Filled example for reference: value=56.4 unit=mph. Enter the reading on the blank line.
value=62 unit=mph
